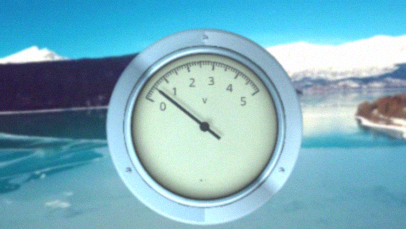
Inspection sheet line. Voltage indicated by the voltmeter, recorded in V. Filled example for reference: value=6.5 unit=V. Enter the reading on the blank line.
value=0.5 unit=V
